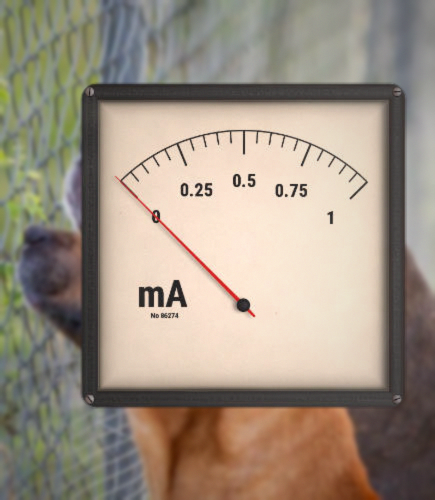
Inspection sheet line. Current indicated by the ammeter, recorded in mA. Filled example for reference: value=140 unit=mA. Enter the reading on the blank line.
value=0 unit=mA
